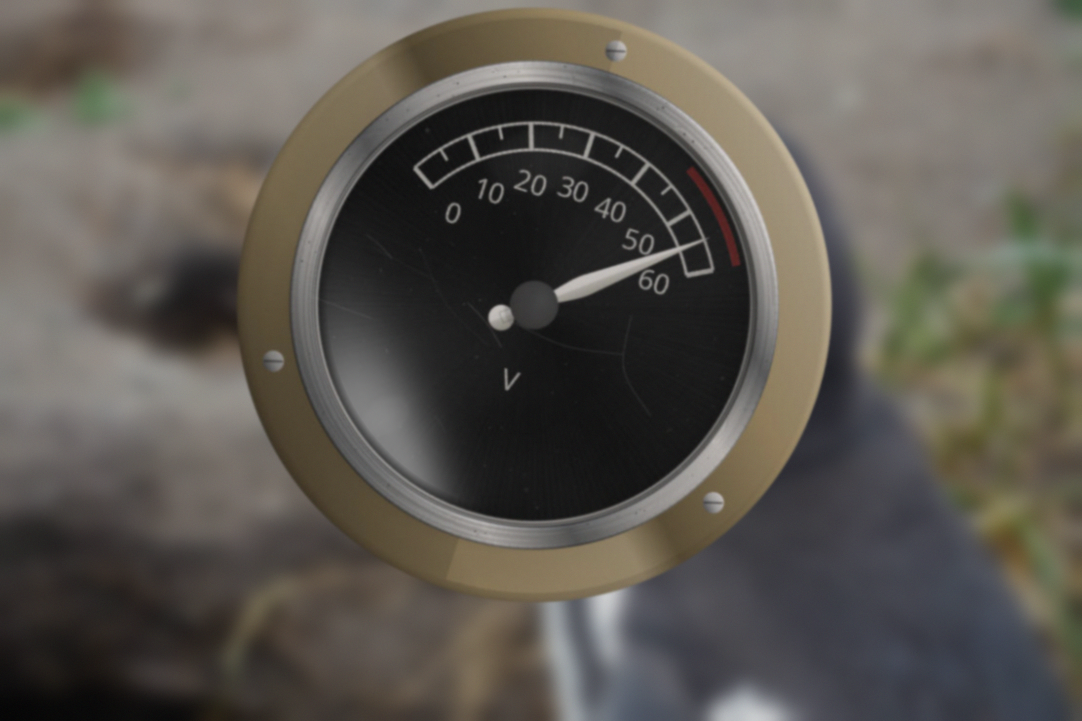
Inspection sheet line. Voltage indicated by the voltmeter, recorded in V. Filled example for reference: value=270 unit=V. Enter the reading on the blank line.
value=55 unit=V
